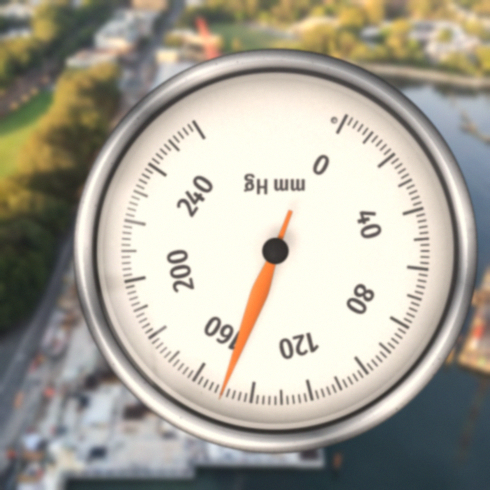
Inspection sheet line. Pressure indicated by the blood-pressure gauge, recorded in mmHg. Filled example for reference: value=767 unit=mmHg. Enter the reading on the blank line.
value=150 unit=mmHg
